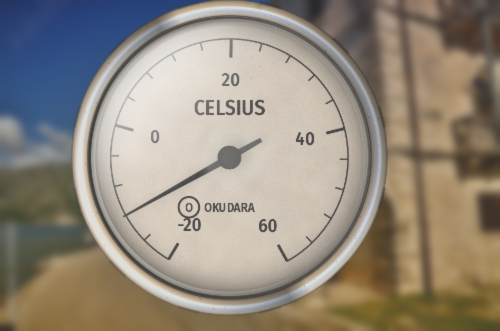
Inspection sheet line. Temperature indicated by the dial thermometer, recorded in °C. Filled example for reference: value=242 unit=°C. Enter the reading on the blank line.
value=-12 unit=°C
